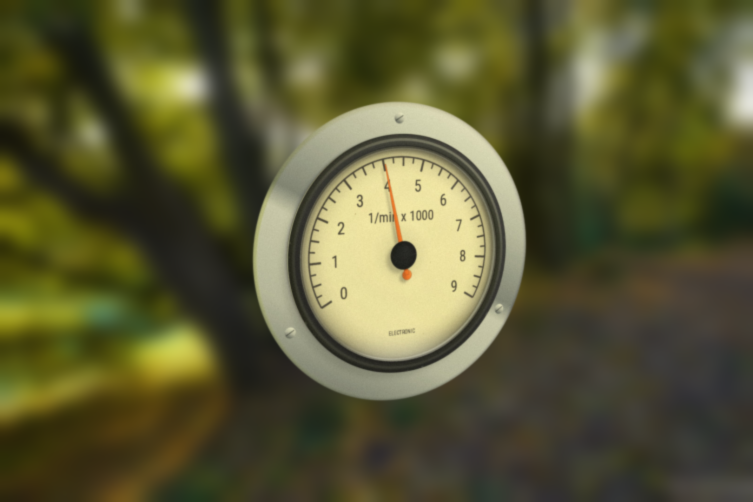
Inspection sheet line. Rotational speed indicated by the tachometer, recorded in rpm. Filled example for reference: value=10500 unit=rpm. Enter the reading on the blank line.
value=4000 unit=rpm
